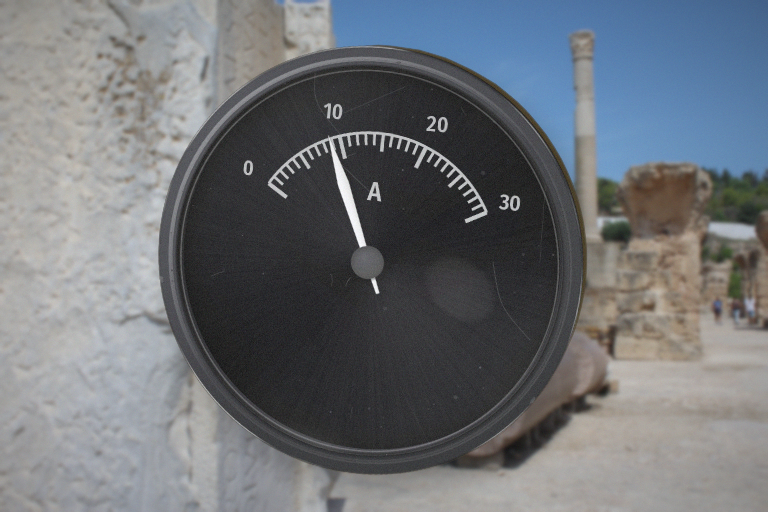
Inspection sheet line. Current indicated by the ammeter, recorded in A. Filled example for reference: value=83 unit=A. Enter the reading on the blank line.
value=9 unit=A
